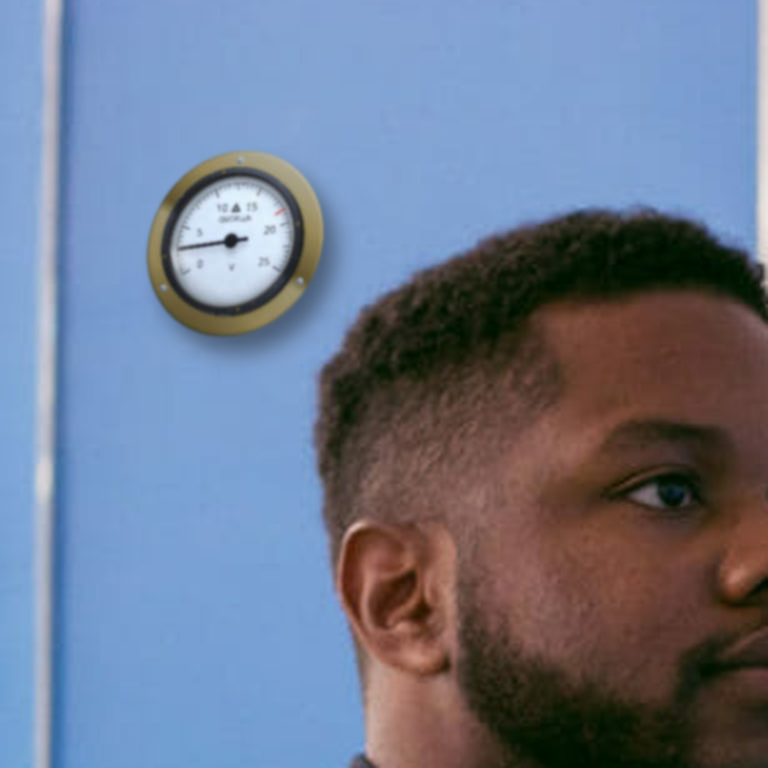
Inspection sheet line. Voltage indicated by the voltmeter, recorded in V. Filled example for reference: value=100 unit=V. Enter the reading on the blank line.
value=2.5 unit=V
